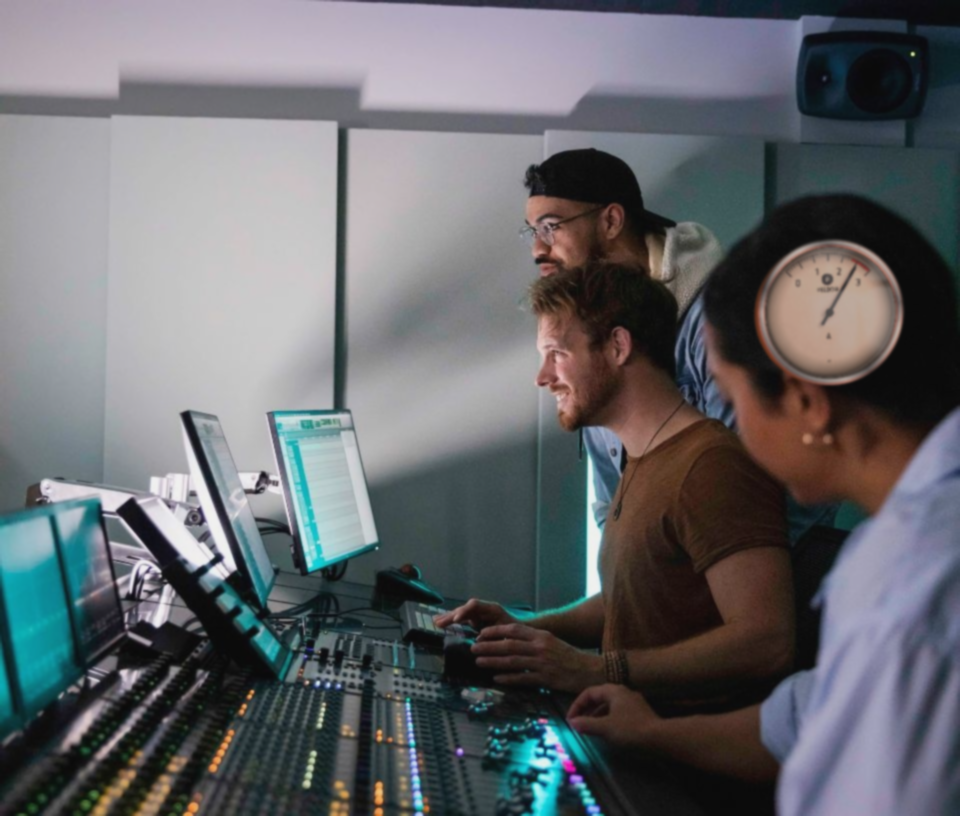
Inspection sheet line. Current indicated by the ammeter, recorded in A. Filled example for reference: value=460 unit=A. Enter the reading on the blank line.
value=2.5 unit=A
